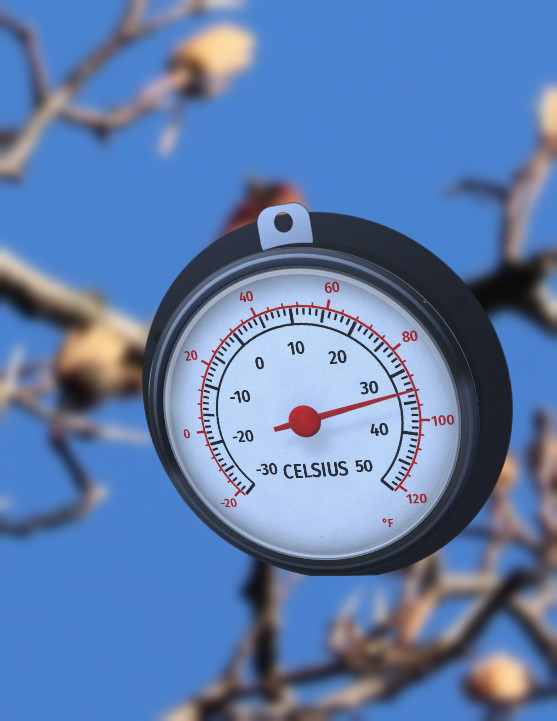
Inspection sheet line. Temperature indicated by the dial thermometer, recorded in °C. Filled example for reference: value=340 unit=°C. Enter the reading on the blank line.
value=33 unit=°C
